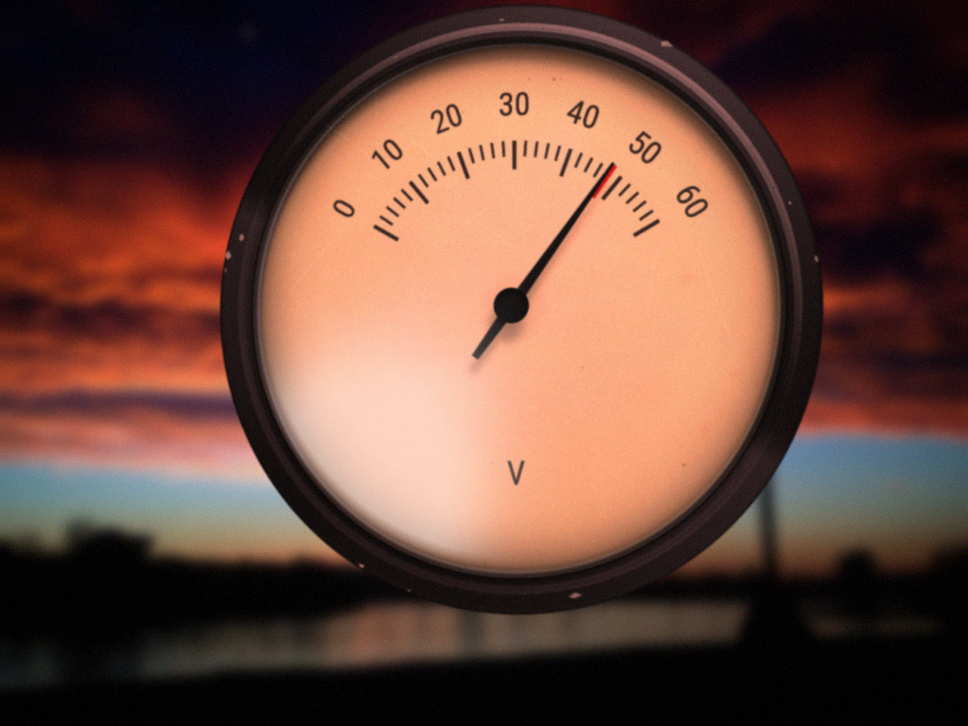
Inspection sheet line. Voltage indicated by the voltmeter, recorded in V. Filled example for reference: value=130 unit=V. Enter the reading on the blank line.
value=48 unit=V
